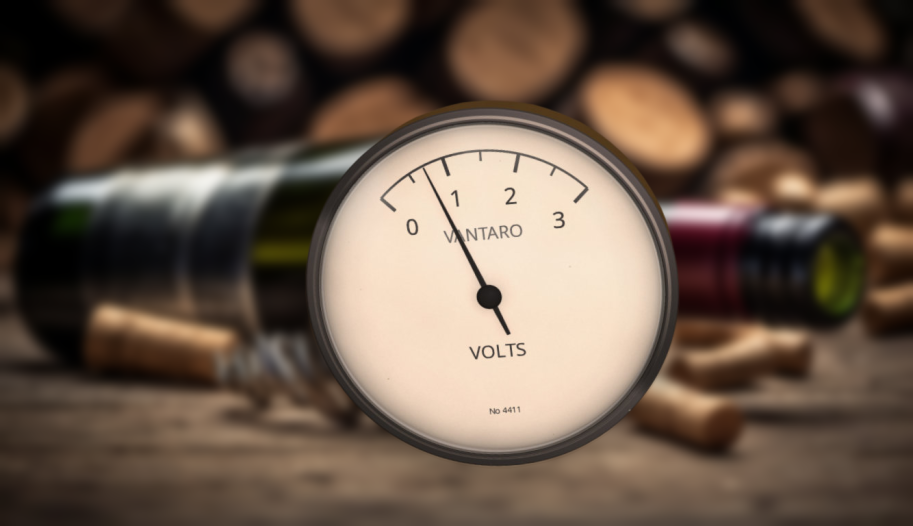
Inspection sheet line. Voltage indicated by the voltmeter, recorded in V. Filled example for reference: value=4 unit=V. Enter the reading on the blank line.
value=0.75 unit=V
